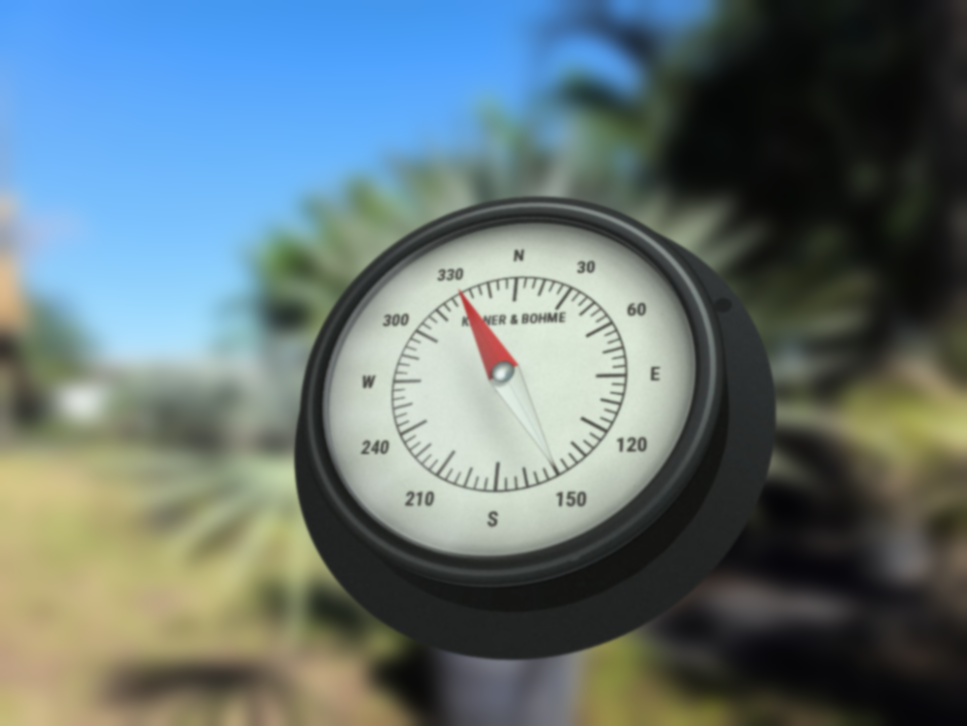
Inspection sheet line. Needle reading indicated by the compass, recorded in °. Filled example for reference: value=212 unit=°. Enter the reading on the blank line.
value=330 unit=°
